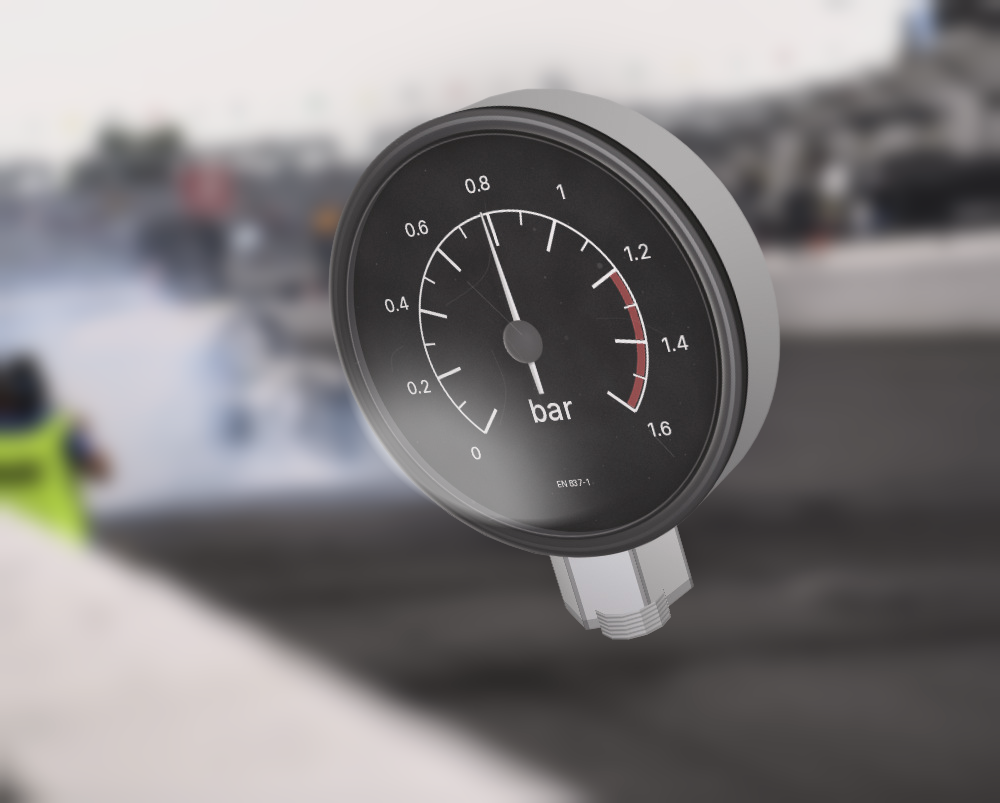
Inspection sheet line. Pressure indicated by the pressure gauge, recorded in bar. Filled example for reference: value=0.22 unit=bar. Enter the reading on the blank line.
value=0.8 unit=bar
